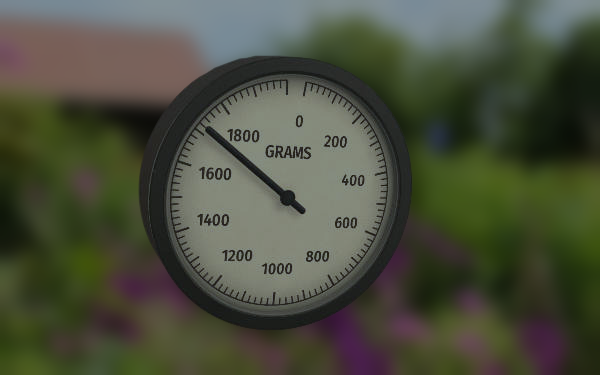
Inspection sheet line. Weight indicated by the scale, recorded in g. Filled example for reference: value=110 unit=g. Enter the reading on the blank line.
value=1720 unit=g
